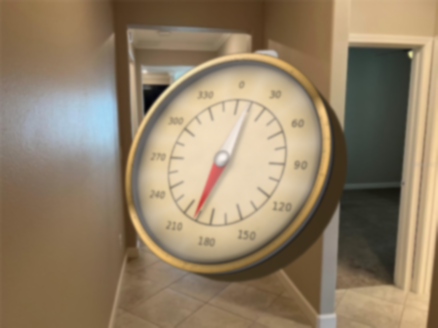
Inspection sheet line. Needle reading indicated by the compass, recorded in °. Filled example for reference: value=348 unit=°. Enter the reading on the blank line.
value=195 unit=°
